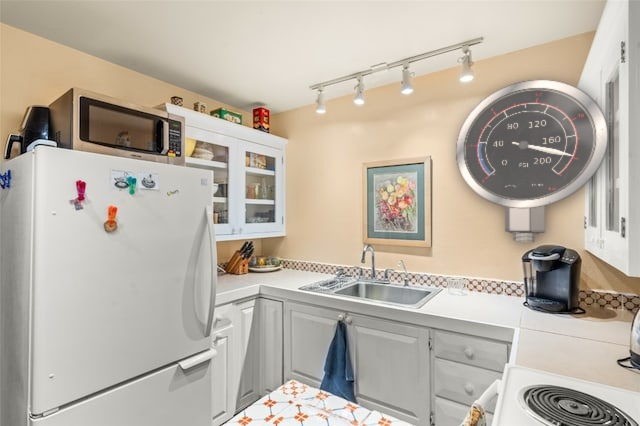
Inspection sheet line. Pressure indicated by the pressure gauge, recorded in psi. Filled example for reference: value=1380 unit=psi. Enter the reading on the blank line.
value=180 unit=psi
